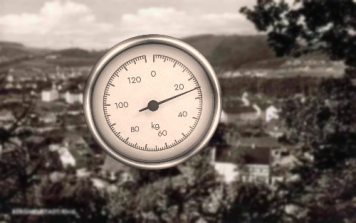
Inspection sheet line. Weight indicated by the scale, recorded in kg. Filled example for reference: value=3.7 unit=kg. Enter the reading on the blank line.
value=25 unit=kg
